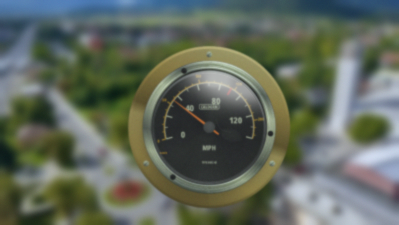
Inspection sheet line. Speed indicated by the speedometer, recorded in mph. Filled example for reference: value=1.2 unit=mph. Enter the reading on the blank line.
value=35 unit=mph
